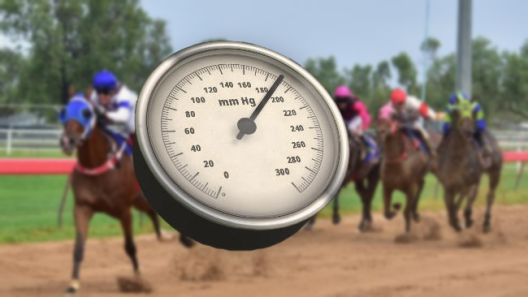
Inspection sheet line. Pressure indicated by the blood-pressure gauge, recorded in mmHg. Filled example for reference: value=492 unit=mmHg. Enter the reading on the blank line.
value=190 unit=mmHg
